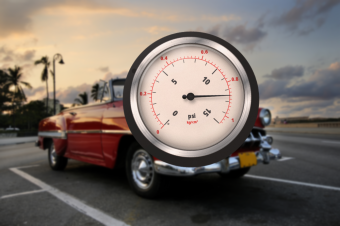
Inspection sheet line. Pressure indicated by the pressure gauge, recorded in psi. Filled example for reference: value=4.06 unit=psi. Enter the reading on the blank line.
value=12.5 unit=psi
